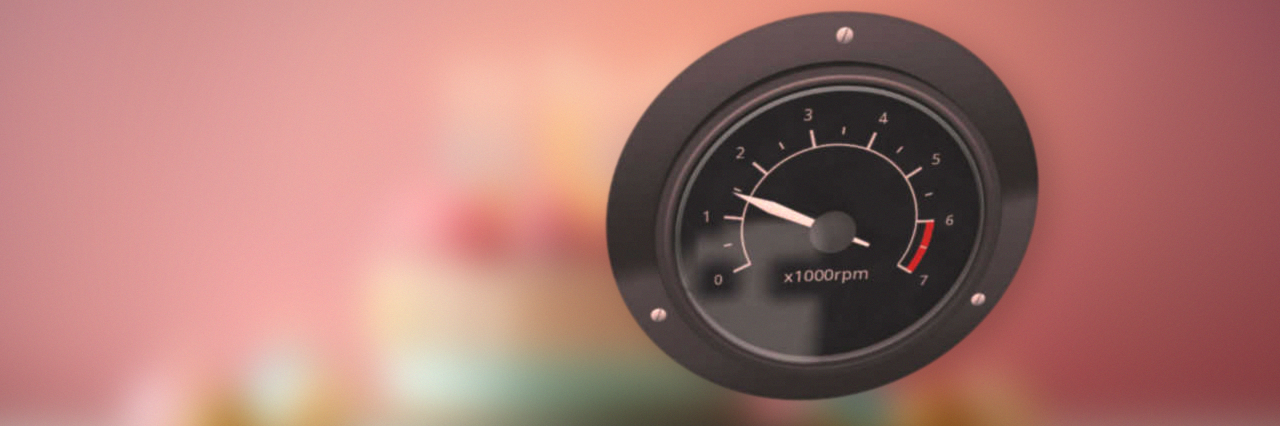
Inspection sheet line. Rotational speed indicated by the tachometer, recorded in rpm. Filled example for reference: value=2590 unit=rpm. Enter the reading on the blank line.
value=1500 unit=rpm
